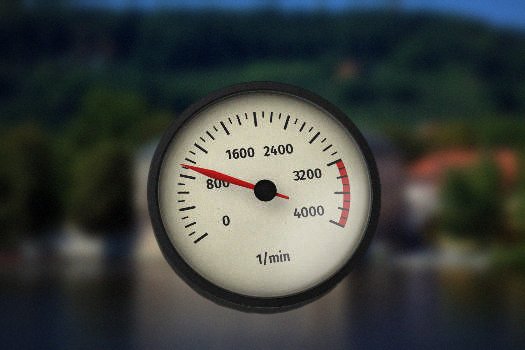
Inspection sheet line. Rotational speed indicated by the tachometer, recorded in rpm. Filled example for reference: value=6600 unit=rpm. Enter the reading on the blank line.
value=900 unit=rpm
